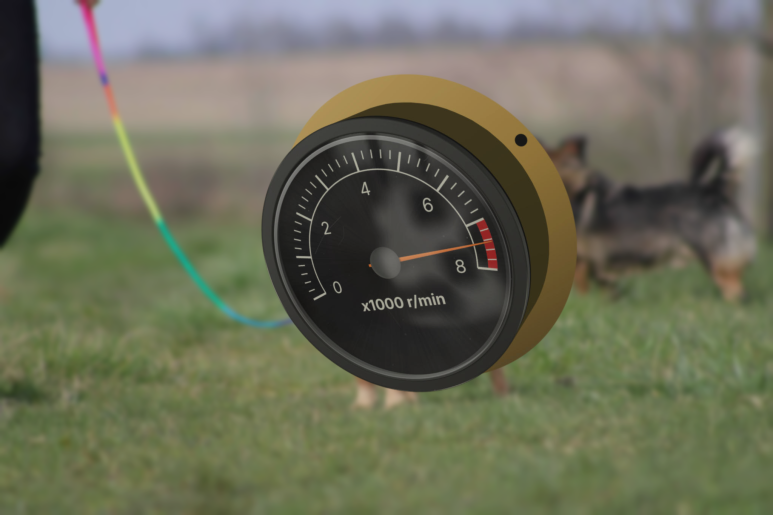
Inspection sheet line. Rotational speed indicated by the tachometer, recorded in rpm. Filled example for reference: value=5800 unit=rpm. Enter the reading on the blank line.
value=7400 unit=rpm
